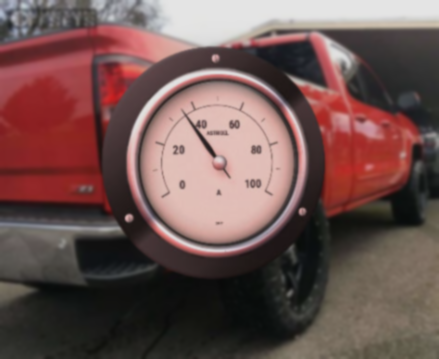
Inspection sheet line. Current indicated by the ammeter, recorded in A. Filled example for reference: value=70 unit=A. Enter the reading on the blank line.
value=35 unit=A
